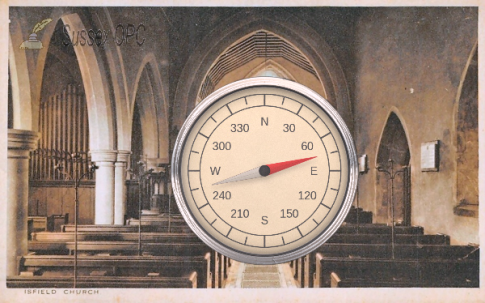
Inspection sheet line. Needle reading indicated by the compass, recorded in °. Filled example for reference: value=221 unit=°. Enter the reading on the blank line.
value=75 unit=°
